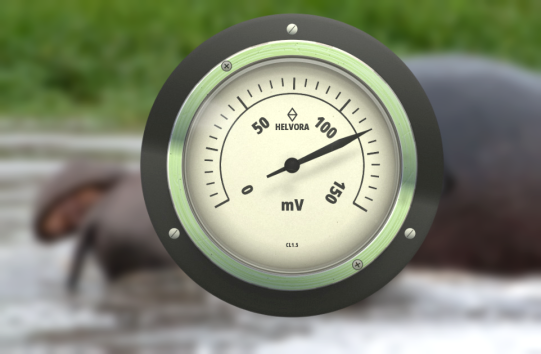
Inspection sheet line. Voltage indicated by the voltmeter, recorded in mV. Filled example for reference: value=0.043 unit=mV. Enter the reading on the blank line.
value=115 unit=mV
